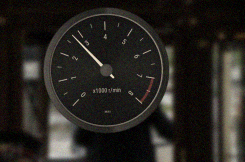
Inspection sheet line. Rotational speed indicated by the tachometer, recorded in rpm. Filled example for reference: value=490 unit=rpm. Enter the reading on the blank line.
value=2750 unit=rpm
